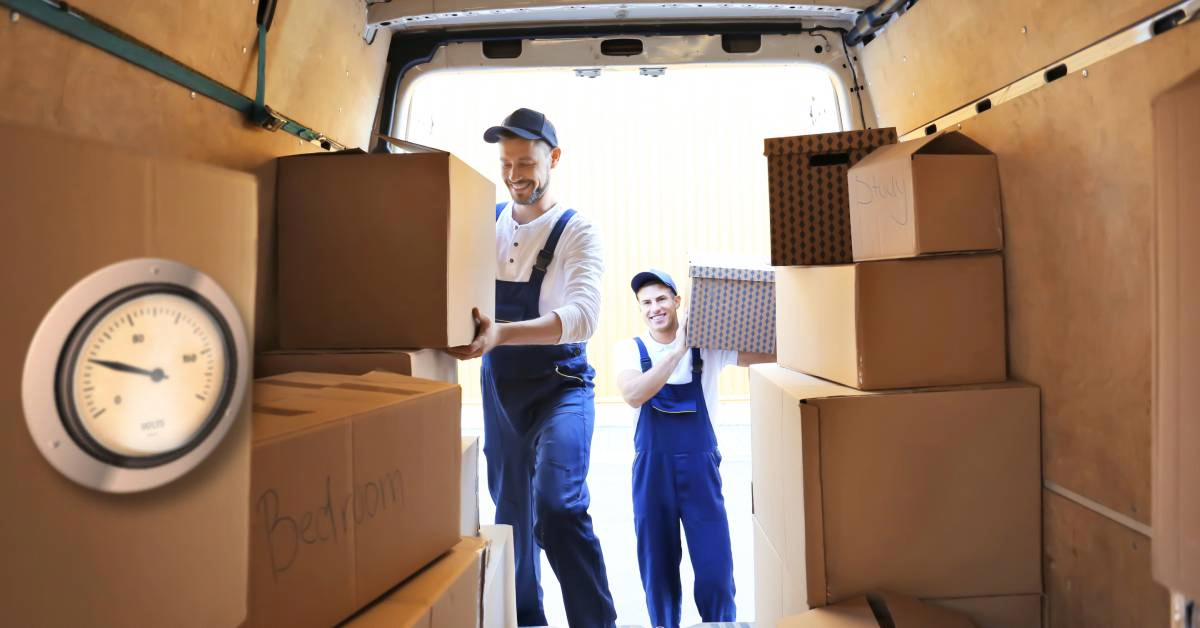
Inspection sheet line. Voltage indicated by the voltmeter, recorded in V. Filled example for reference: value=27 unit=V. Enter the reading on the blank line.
value=40 unit=V
